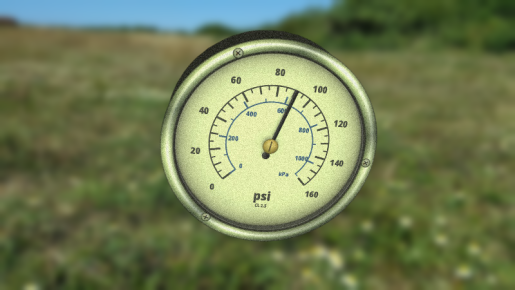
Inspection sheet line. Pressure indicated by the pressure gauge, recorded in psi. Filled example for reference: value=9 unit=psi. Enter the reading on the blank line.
value=90 unit=psi
